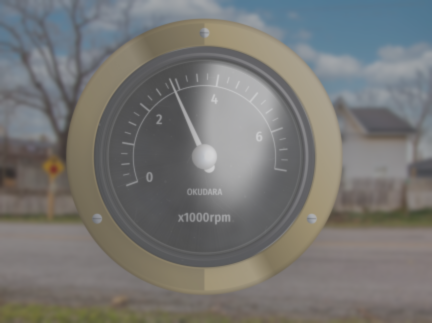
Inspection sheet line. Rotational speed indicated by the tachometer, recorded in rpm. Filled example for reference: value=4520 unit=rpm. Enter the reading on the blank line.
value=2875 unit=rpm
